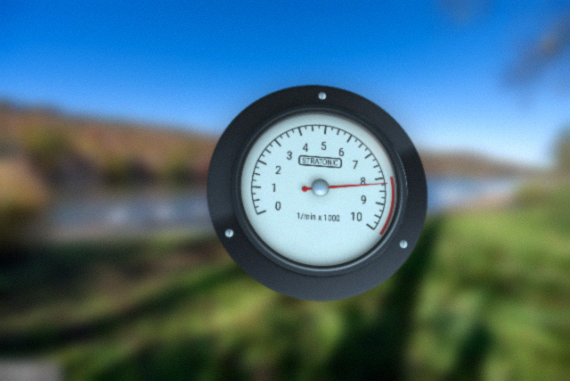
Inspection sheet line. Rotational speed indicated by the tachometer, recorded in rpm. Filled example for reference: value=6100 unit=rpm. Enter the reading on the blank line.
value=8250 unit=rpm
